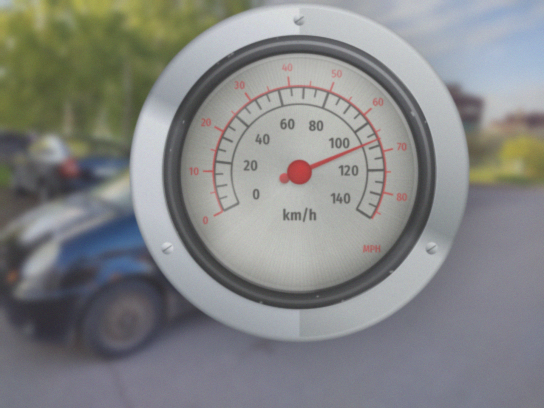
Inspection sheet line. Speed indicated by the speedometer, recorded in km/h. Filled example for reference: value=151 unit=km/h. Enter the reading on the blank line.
value=107.5 unit=km/h
